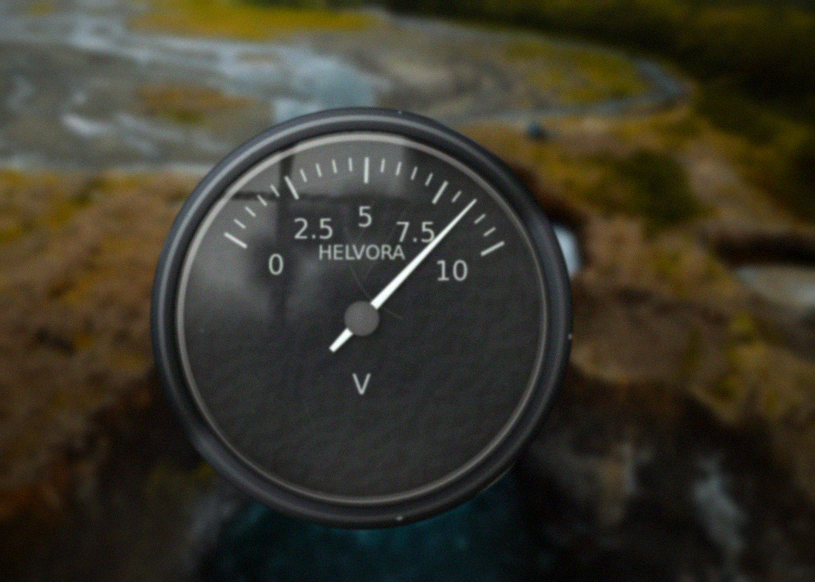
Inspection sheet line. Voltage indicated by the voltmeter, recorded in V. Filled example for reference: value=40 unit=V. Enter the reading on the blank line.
value=8.5 unit=V
